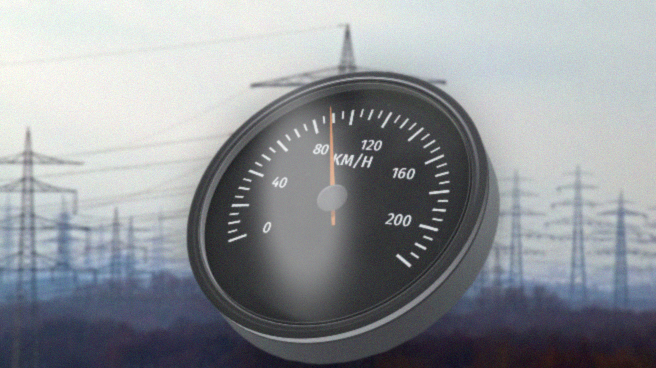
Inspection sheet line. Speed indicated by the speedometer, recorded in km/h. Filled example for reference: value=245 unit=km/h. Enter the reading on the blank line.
value=90 unit=km/h
